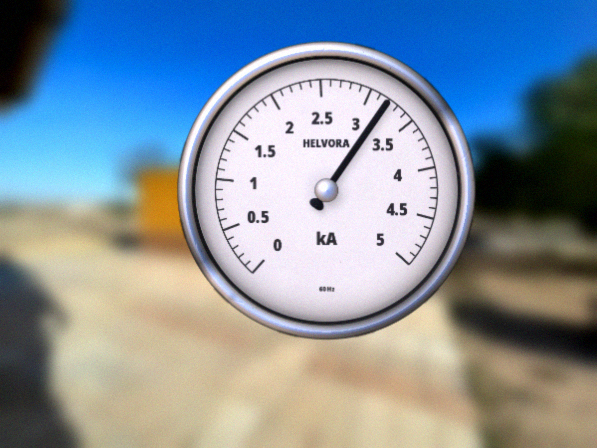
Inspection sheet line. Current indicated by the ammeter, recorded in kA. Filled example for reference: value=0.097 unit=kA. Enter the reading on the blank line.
value=3.2 unit=kA
